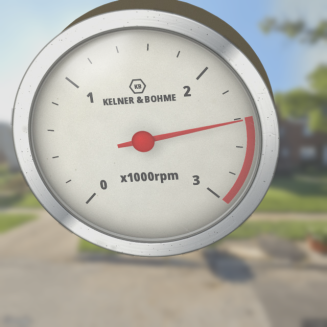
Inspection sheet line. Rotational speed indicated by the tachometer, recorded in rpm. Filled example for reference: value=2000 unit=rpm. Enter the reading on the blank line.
value=2400 unit=rpm
